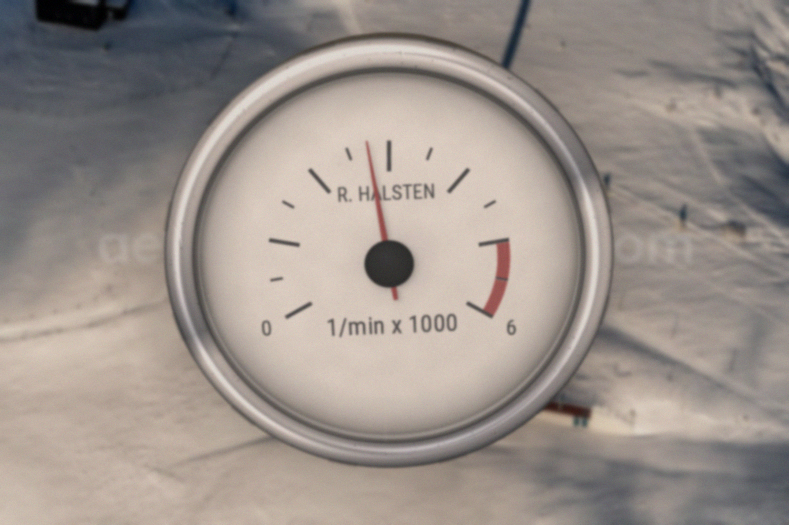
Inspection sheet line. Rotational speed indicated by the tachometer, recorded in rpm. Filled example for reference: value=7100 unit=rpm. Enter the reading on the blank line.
value=2750 unit=rpm
